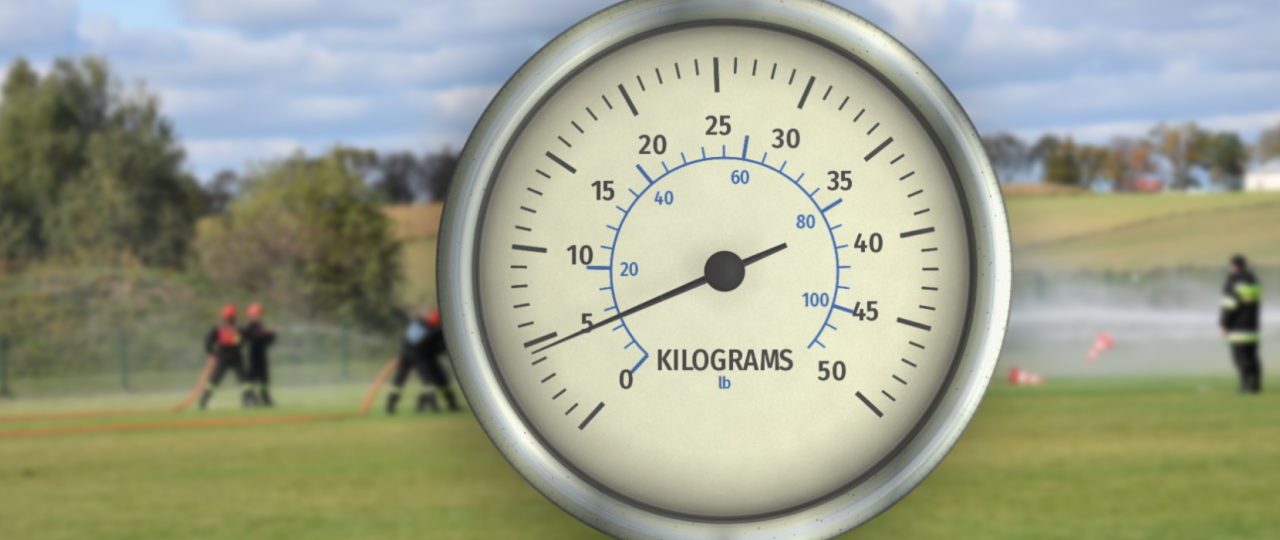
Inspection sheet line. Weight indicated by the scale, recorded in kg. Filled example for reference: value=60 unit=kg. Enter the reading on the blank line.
value=4.5 unit=kg
